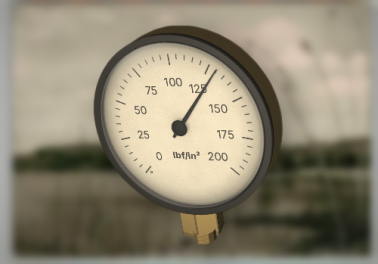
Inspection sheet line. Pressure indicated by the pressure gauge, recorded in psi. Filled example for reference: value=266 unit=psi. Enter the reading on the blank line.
value=130 unit=psi
